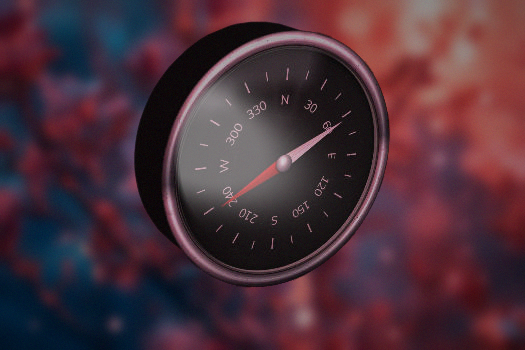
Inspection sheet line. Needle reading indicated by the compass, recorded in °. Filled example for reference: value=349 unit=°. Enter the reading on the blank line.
value=240 unit=°
